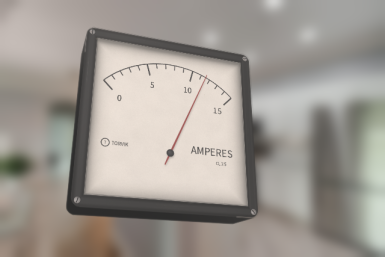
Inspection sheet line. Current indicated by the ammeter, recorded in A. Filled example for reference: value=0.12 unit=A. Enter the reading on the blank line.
value=11.5 unit=A
